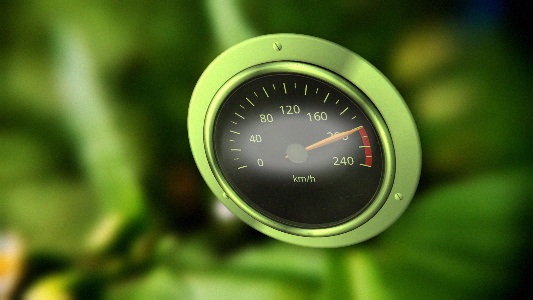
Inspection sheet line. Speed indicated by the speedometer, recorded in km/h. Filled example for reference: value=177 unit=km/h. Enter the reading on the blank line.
value=200 unit=km/h
